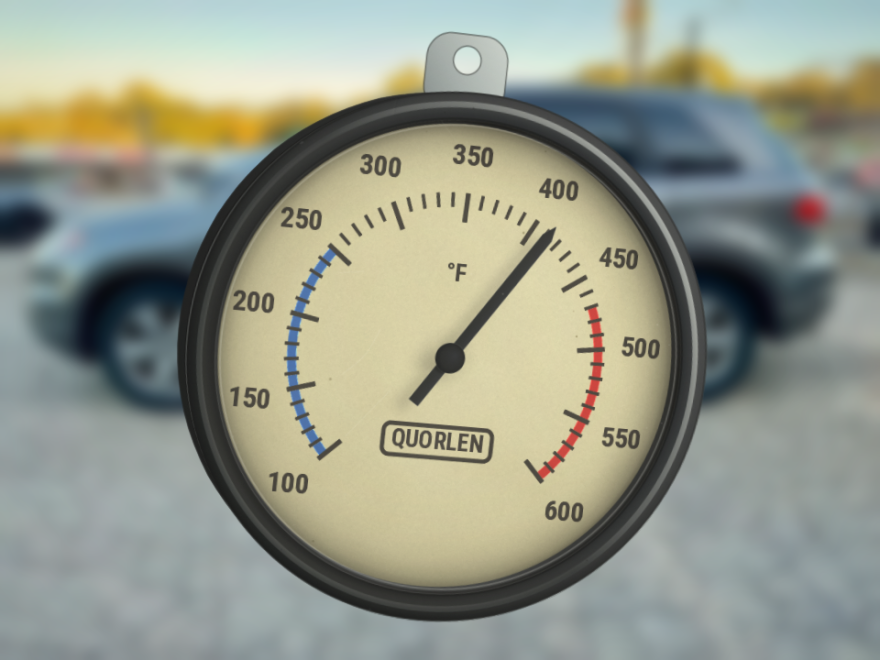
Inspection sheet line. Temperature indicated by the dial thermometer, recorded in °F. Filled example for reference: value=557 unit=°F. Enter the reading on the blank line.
value=410 unit=°F
